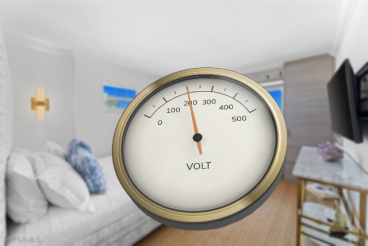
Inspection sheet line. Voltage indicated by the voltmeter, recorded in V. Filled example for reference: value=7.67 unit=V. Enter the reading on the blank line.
value=200 unit=V
